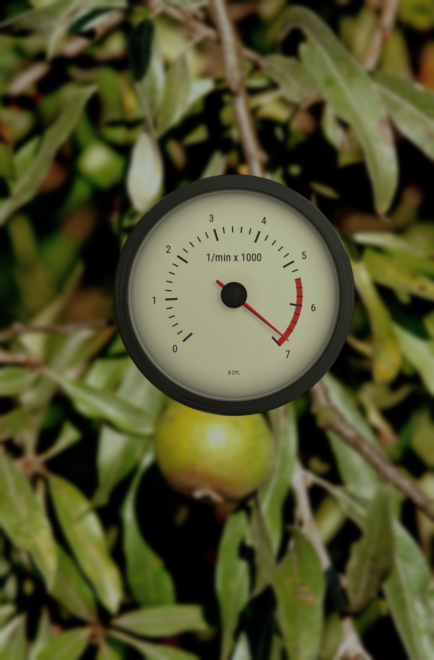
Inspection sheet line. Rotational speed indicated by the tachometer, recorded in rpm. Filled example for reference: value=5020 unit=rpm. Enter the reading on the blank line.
value=6800 unit=rpm
